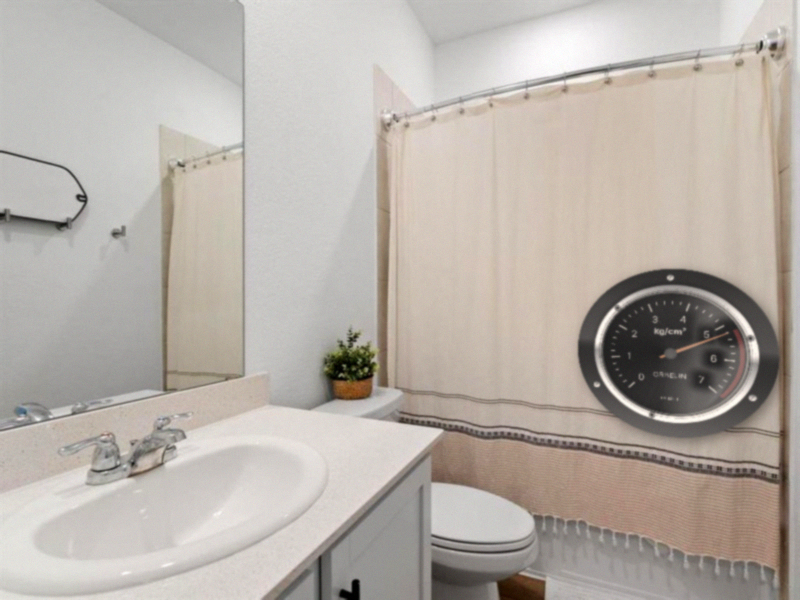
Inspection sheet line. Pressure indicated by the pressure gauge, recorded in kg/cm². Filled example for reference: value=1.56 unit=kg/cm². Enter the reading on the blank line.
value=5.2 unit=kg/cm²
